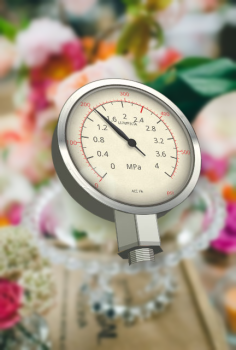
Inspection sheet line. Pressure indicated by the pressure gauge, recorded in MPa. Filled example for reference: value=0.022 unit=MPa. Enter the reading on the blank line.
value=1.4 unit=MPa
